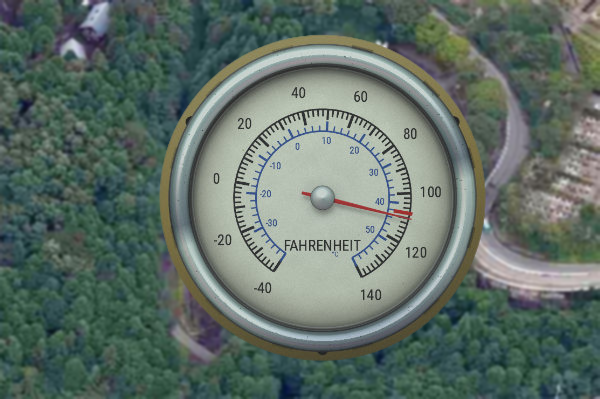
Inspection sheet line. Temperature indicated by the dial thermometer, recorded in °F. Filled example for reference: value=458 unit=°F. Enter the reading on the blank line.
value=110 unit=°F
